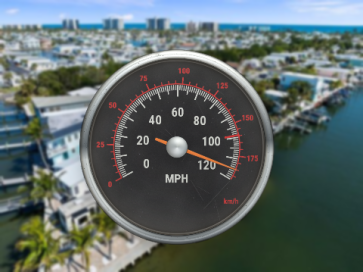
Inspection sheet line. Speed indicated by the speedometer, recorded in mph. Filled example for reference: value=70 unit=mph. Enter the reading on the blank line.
value=115 unit=mph
